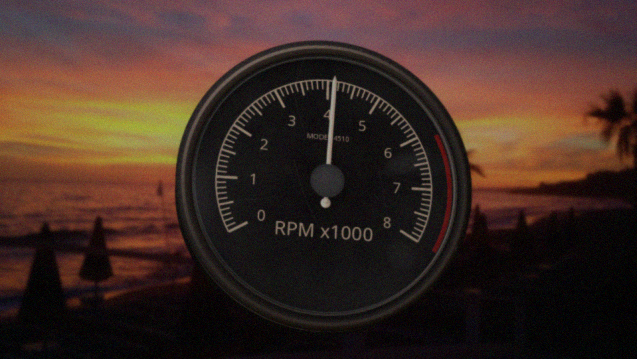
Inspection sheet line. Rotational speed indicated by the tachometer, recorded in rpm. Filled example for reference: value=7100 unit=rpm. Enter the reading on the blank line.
value=4100 unit=rpm
